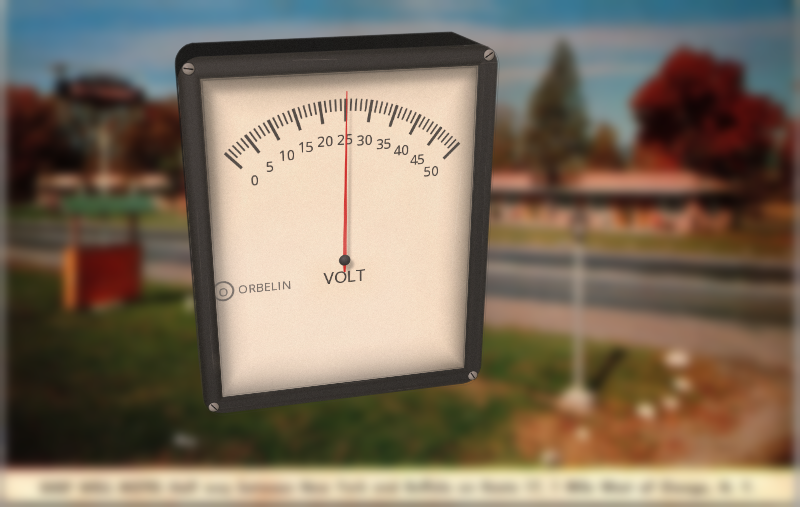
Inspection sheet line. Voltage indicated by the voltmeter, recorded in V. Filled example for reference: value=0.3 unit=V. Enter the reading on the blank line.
value=25 unit=V
